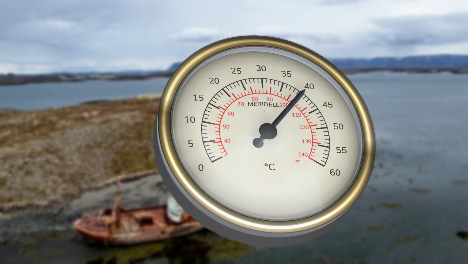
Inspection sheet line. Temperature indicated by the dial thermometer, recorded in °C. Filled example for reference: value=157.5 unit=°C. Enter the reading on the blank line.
value=40 unit=°C
